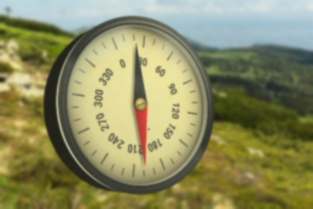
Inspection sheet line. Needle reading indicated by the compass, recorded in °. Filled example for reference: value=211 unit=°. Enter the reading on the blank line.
value=200 unit=°
